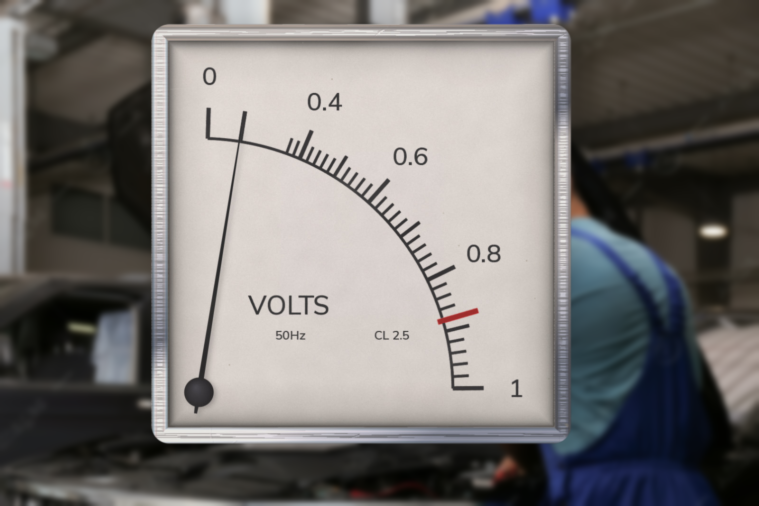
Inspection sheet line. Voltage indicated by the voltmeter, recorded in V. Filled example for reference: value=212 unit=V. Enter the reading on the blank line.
value=0.2 unit=V
